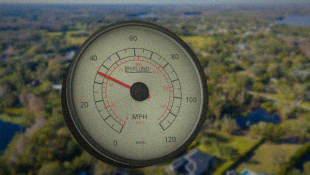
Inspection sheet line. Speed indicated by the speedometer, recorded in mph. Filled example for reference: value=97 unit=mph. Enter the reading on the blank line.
value=35 unit=mph
